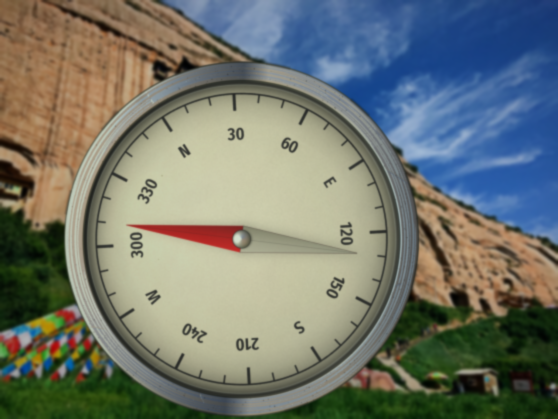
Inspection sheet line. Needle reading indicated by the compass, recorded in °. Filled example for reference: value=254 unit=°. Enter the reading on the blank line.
value=310 unit=°
